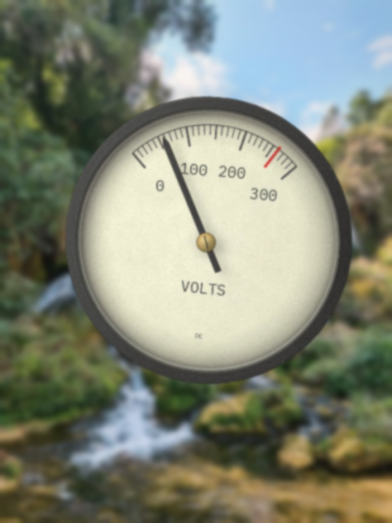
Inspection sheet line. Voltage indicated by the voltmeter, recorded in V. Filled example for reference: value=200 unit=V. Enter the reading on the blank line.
value=60 unit=V
